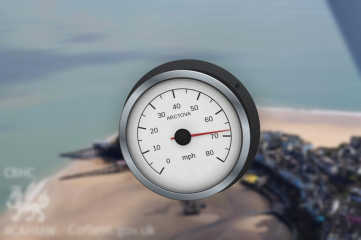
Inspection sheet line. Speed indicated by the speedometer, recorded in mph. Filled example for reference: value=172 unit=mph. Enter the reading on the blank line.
value=67.5 unit=mph
